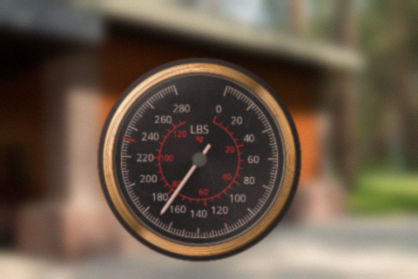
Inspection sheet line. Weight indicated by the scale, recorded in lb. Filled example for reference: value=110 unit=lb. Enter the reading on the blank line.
value=170 unit=lb
